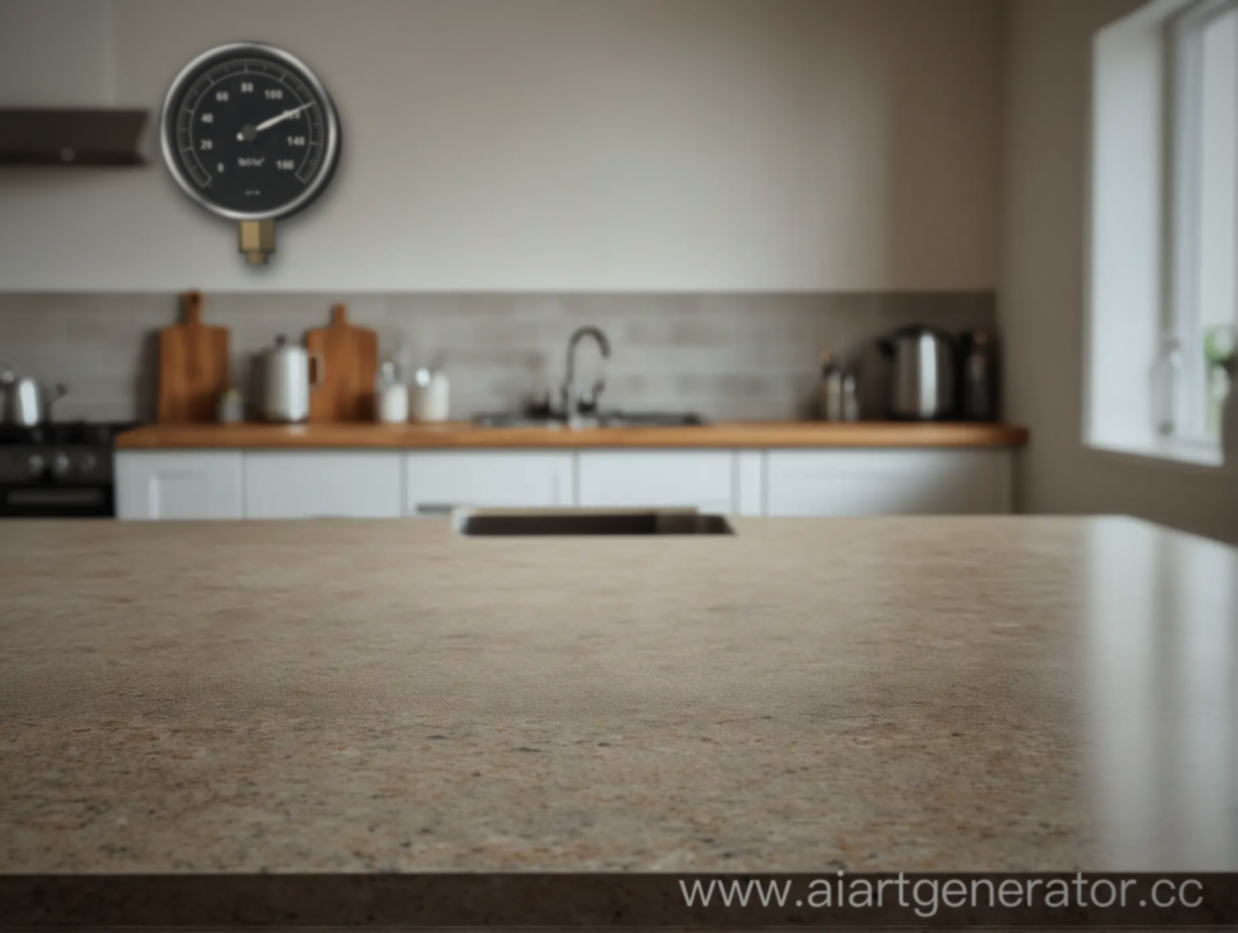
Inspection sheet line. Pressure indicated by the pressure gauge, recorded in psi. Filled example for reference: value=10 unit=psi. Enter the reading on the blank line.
value=120 unit=psi
